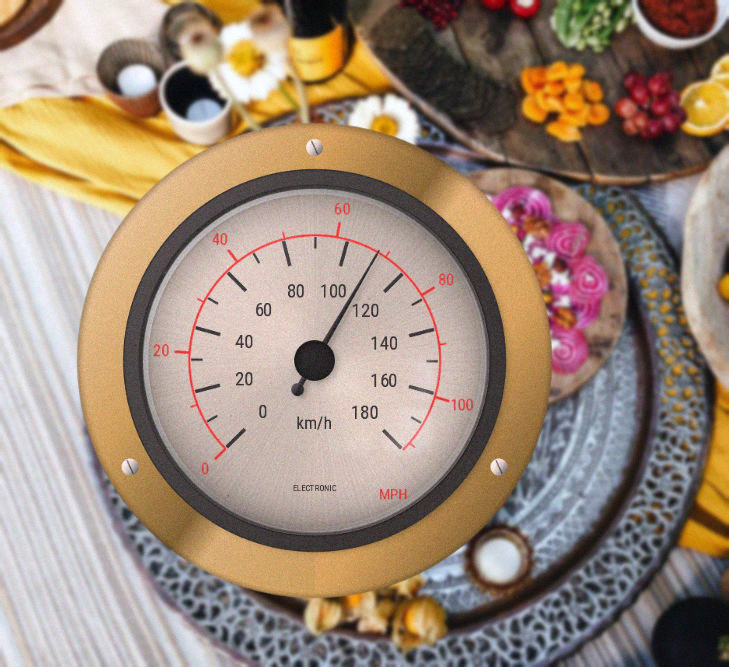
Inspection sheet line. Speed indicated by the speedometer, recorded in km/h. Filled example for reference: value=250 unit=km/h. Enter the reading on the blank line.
value=110 unit=km/h
